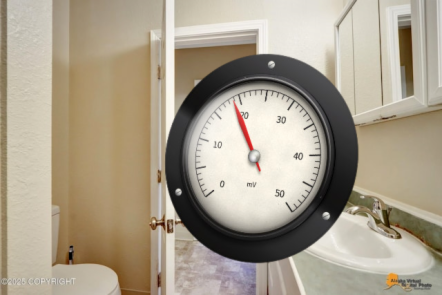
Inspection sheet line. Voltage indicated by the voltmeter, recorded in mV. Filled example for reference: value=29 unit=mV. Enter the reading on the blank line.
value=19 unit=mV
